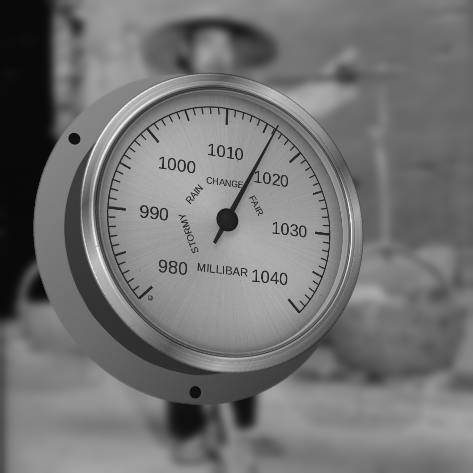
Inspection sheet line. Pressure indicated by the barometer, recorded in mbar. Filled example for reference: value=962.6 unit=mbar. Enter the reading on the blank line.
value=1016 unit=mbar
